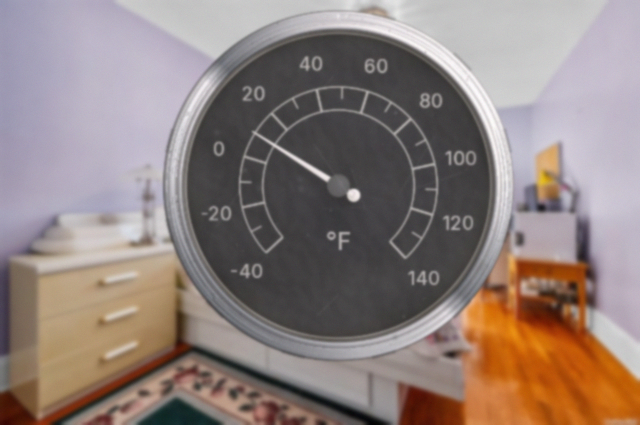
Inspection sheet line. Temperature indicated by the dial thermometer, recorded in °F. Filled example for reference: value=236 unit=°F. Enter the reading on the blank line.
value=10 unit=°F
